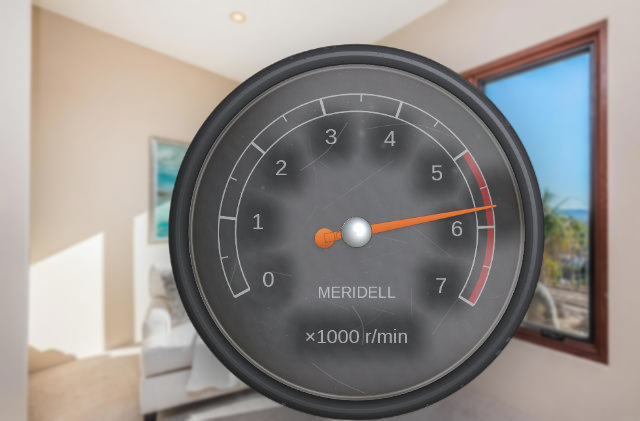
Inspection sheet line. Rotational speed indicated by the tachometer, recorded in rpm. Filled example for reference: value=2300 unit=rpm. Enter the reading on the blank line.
value=5750 unit=rpm
